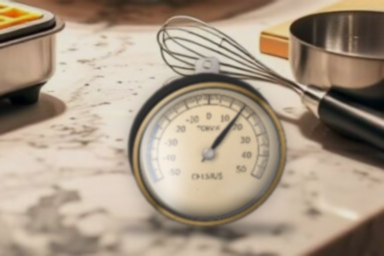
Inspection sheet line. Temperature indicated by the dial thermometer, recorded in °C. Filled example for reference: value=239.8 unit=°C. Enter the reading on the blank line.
value=15 unit=°C
